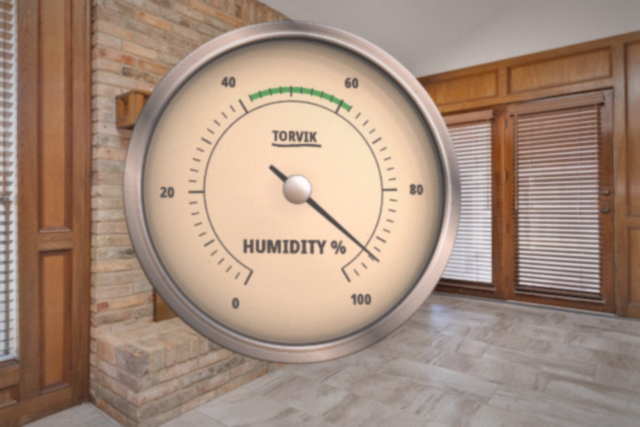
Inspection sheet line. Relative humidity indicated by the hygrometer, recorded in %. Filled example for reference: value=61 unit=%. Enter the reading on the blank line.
value=94 unit=%
